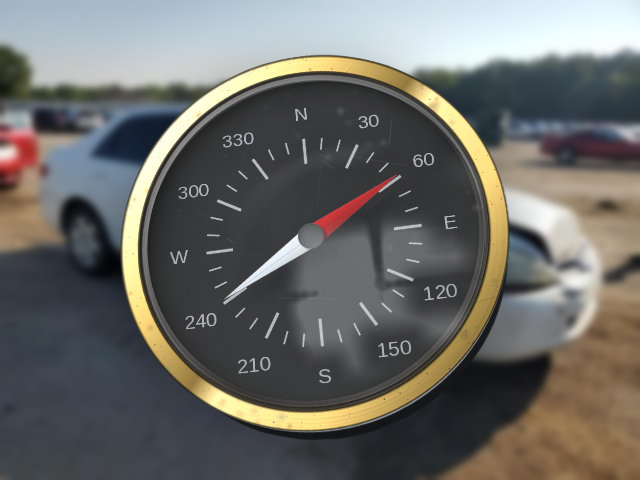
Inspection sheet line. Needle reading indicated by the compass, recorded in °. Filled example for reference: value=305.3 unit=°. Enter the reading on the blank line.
value=60 unit=°
